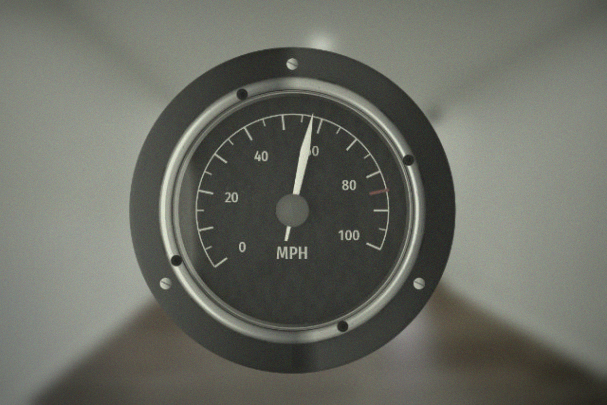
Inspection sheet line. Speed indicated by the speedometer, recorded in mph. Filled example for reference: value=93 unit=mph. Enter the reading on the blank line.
value=57.5 unit=mph
